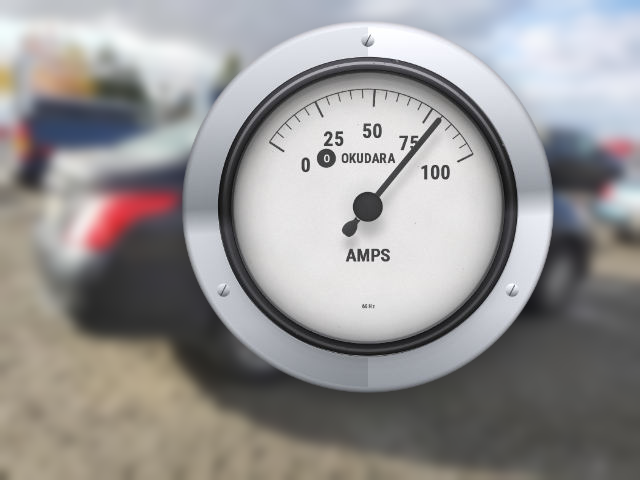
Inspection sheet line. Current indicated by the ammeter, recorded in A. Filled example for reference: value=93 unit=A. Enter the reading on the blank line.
value=80 unit=A
